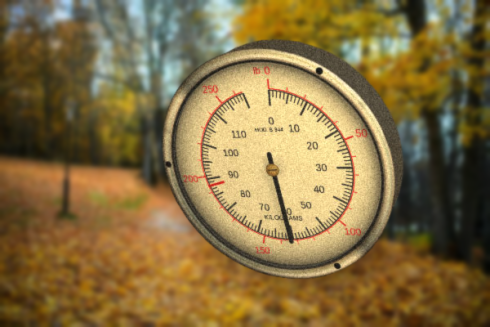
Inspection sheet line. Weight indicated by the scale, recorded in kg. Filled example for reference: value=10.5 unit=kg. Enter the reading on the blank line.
value=60 unit=kg
